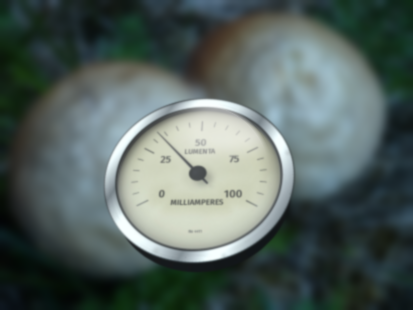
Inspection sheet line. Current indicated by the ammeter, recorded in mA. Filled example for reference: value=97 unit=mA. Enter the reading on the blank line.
value=32.5 unit=mA
